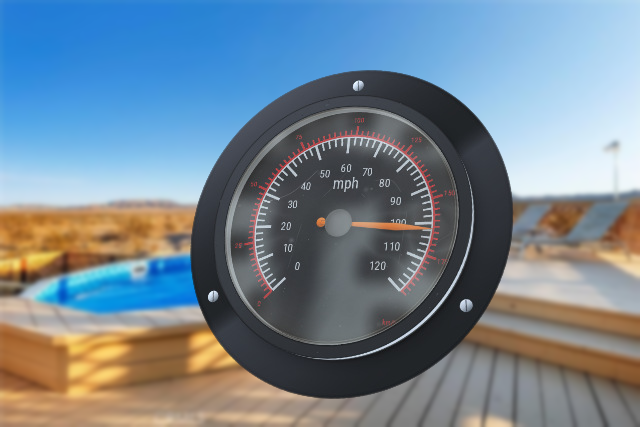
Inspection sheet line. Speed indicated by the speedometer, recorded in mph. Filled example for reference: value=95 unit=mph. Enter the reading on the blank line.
value=102 unit=mph
